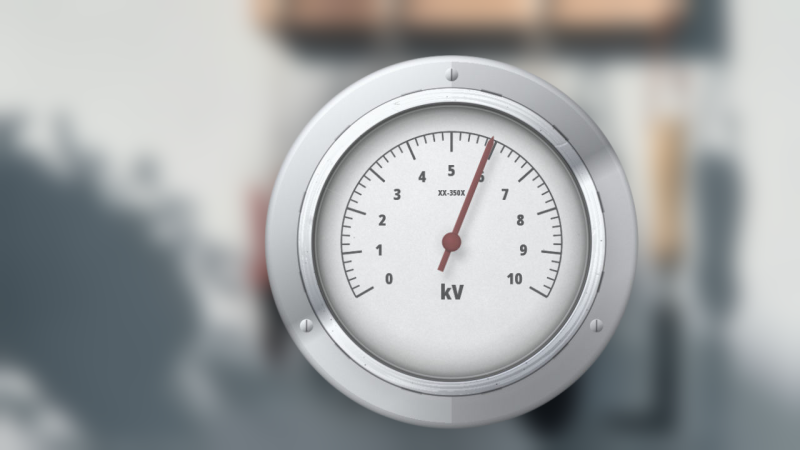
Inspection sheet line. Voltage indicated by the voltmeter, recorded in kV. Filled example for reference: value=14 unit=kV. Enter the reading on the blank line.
value=5.9 unit=kV
